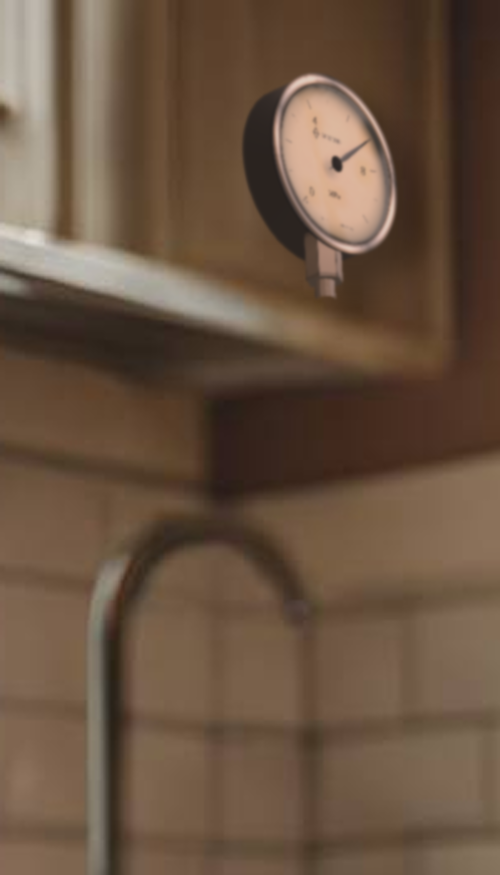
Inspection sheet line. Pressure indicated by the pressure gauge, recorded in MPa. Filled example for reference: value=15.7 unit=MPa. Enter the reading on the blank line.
value=7 unit=MPa
